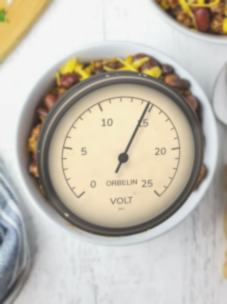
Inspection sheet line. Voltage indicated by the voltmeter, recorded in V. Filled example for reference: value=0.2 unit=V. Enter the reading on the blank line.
value=14.5 unit=V
